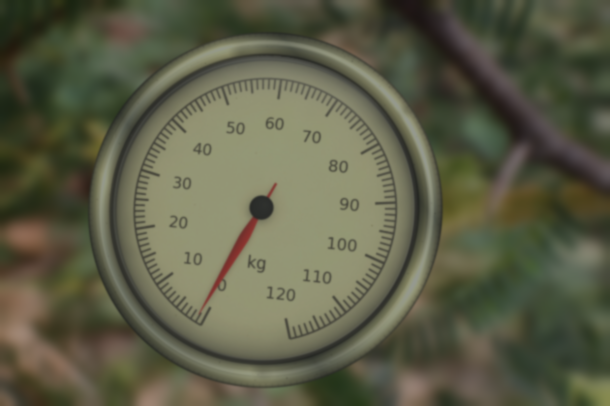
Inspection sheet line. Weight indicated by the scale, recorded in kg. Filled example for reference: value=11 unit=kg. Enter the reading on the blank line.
value=1 unit=kg
